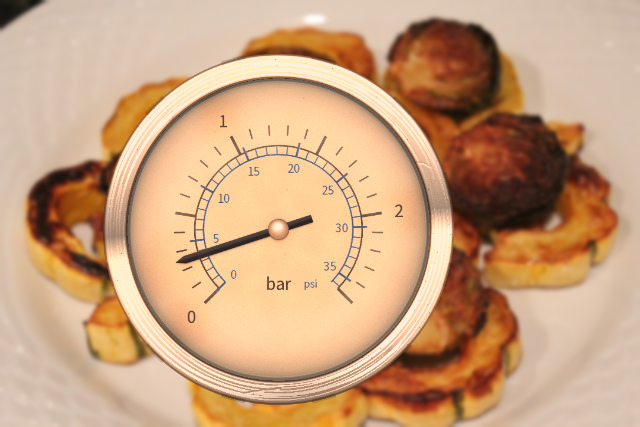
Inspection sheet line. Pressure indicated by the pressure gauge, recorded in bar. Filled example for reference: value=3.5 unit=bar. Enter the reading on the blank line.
value=0.25 unit=bar
